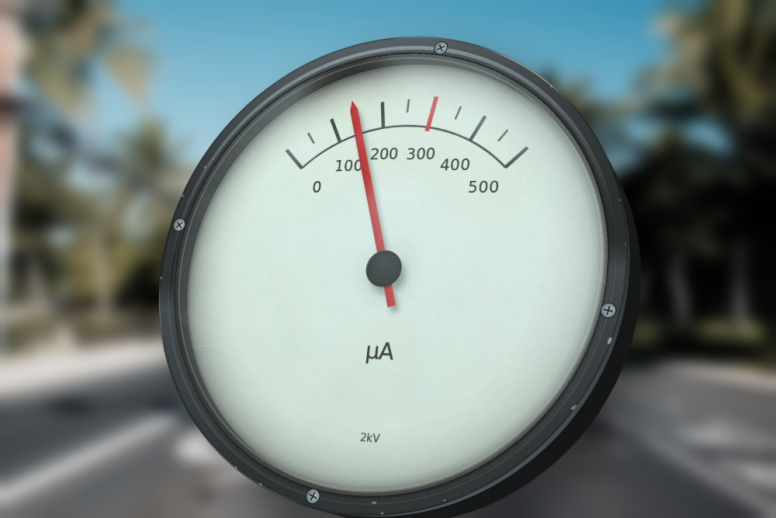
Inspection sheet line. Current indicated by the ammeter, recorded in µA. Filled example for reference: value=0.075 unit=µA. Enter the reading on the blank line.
value=150 unit=µA
